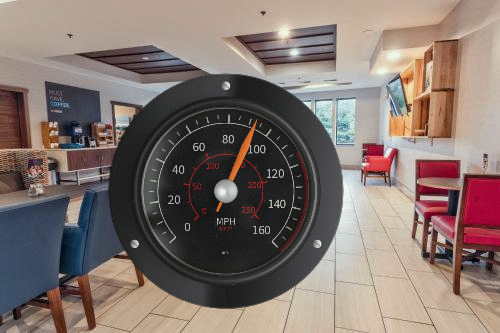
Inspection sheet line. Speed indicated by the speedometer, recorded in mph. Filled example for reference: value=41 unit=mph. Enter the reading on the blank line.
value=92.5 unit=mph
